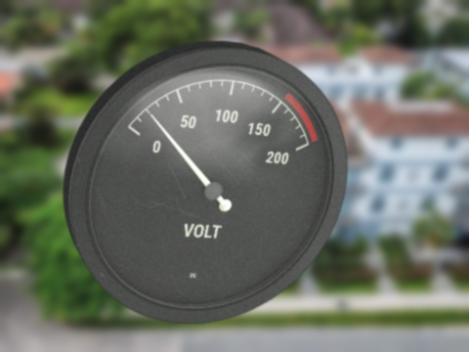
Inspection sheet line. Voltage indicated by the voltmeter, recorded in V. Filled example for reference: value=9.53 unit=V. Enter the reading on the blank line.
value=20 unit=V
